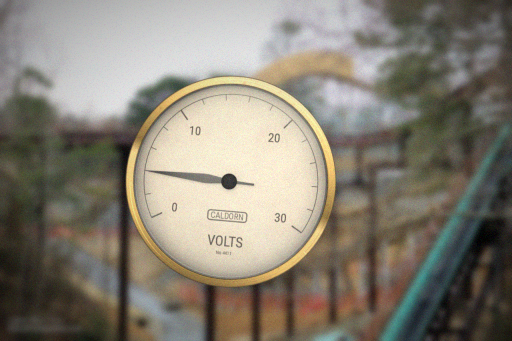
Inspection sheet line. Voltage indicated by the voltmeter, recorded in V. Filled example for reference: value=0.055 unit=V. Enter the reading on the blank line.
value=4 unit=V
